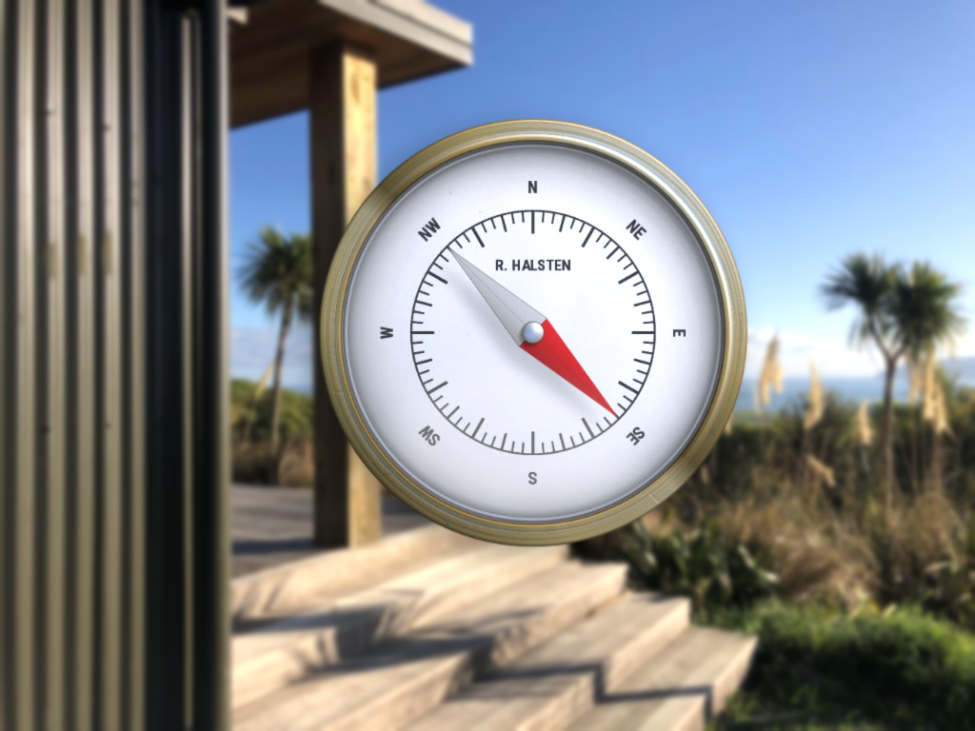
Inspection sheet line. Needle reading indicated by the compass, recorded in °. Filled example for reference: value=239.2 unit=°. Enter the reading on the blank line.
value=135 unit=°
